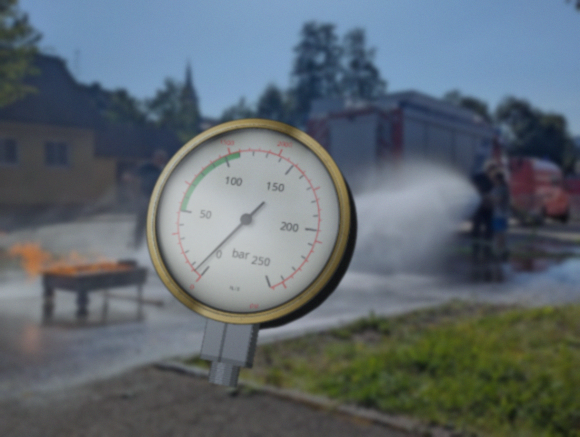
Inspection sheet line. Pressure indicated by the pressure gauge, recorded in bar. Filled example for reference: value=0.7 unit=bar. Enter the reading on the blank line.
value=5 unit=bar
